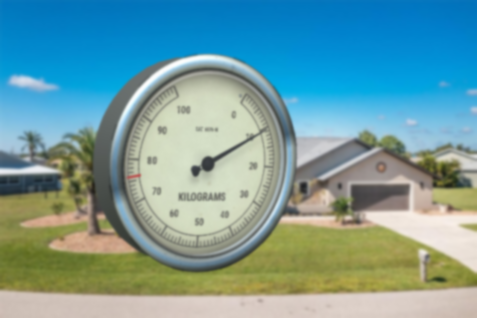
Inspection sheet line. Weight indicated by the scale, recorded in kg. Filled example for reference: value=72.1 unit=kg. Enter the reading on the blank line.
value=10 unit=kg
